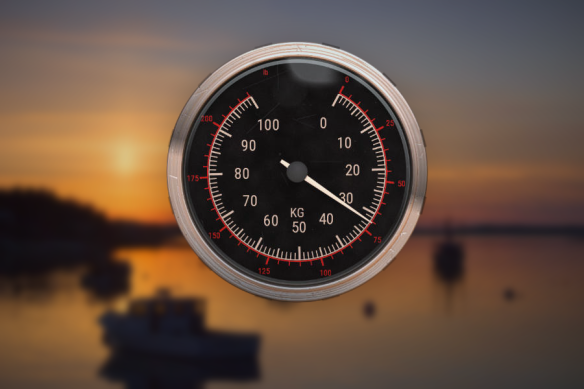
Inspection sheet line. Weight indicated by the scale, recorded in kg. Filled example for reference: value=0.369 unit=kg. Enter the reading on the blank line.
value=32 unit=kg
